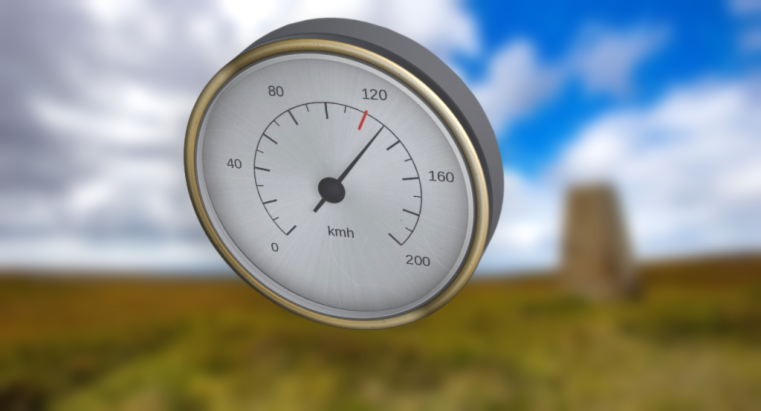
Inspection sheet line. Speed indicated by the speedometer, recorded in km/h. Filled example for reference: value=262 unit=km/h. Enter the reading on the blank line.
value=130 unit=km/h
